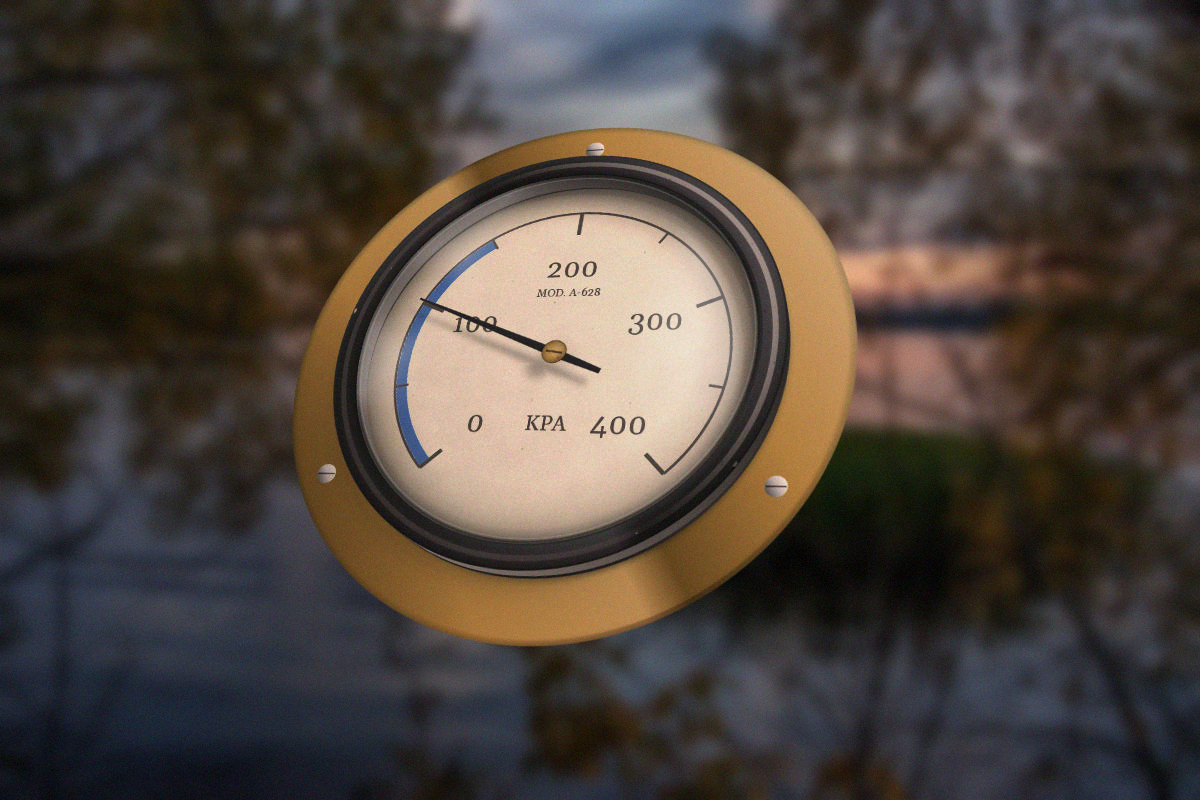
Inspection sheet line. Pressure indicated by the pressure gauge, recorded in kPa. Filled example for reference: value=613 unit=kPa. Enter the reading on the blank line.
value=100 unit=kPa
